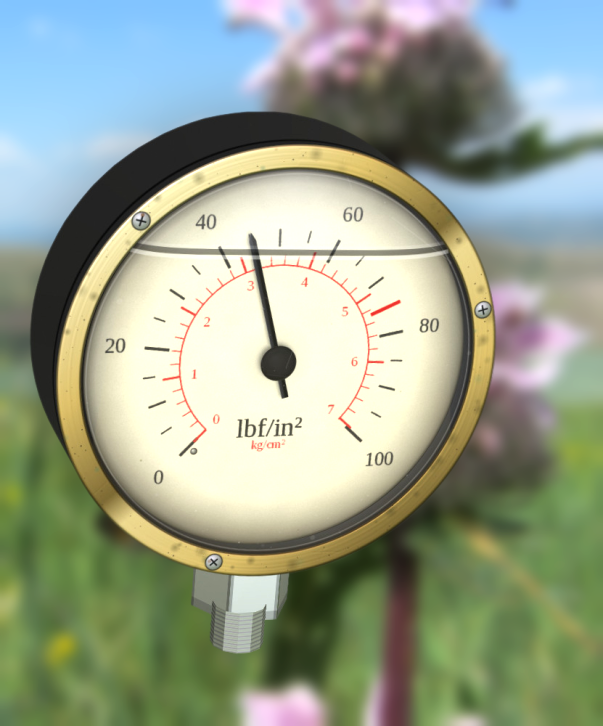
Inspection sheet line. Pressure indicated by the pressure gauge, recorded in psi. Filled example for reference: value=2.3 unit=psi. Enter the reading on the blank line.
value=45 unit=psi
